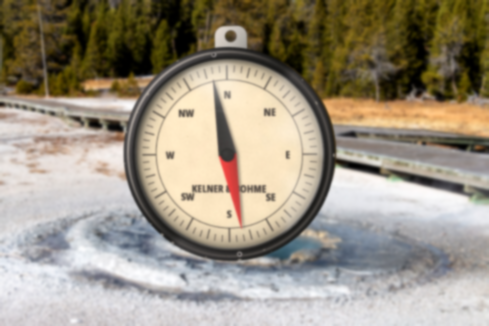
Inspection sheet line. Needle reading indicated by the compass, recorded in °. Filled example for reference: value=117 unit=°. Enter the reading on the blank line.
value=170 unit=°
